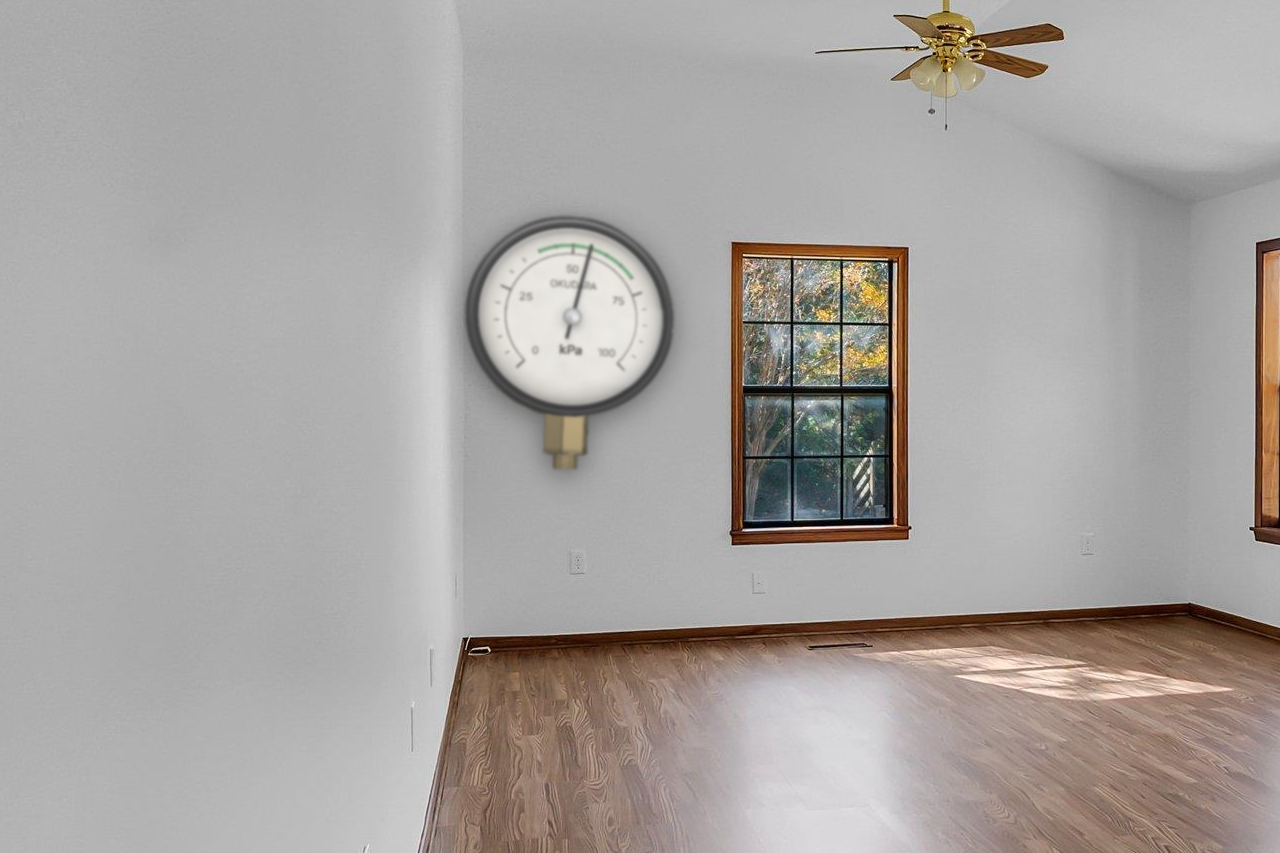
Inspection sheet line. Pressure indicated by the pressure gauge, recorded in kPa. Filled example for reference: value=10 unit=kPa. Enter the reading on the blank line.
value=55 unit=kPa
